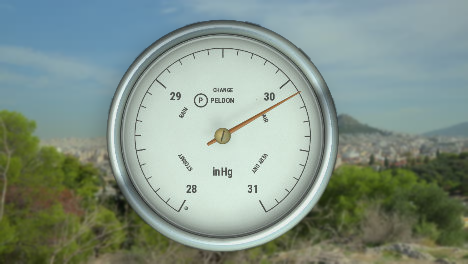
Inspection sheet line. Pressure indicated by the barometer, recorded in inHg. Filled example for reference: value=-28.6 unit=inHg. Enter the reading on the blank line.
value=30.1 unit=inHg
